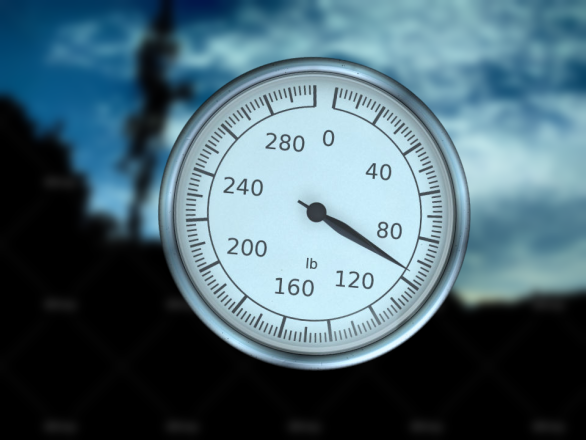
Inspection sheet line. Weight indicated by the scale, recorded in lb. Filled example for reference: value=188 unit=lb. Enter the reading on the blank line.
value=96 unit=lb
